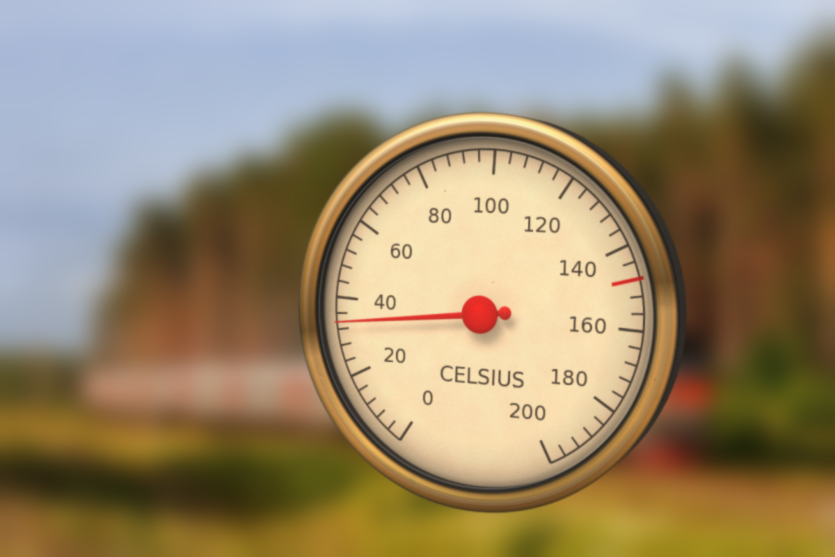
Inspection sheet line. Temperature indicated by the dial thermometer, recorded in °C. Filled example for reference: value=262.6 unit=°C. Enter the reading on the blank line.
value=34 unit=°C
